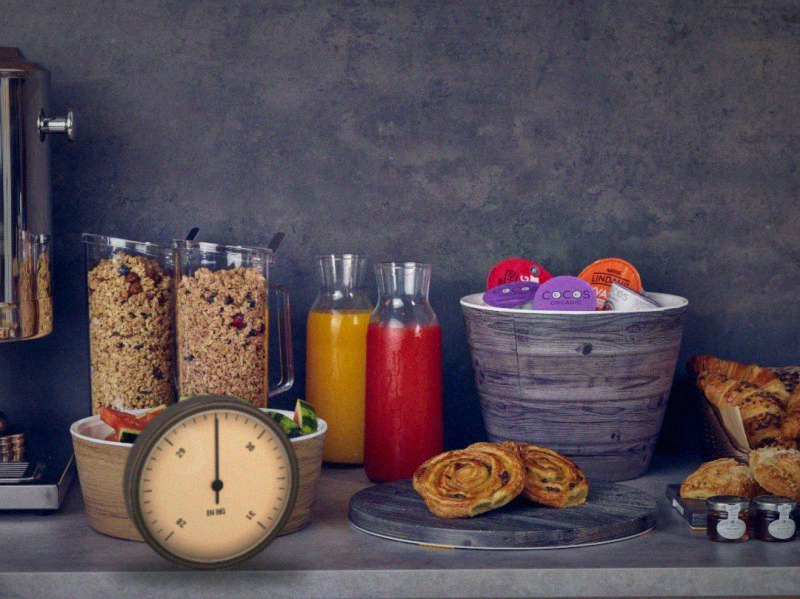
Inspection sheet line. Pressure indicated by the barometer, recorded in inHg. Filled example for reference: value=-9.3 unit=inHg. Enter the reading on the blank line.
value=29.5 unit=inHg
